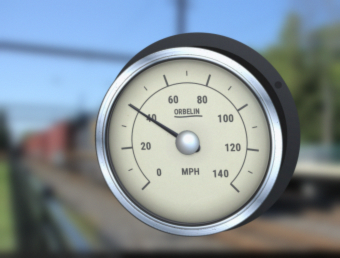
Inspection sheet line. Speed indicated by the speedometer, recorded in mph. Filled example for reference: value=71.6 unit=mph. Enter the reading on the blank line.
value=40 unit=mph
